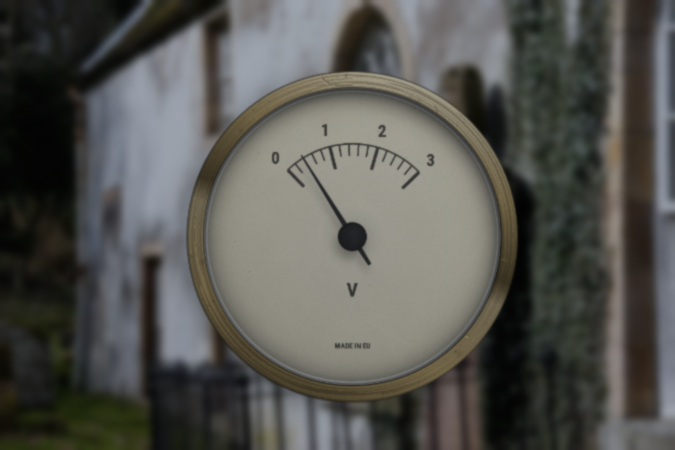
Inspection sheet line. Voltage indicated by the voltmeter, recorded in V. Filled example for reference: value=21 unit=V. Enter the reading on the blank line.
value=0.4 unit=V
